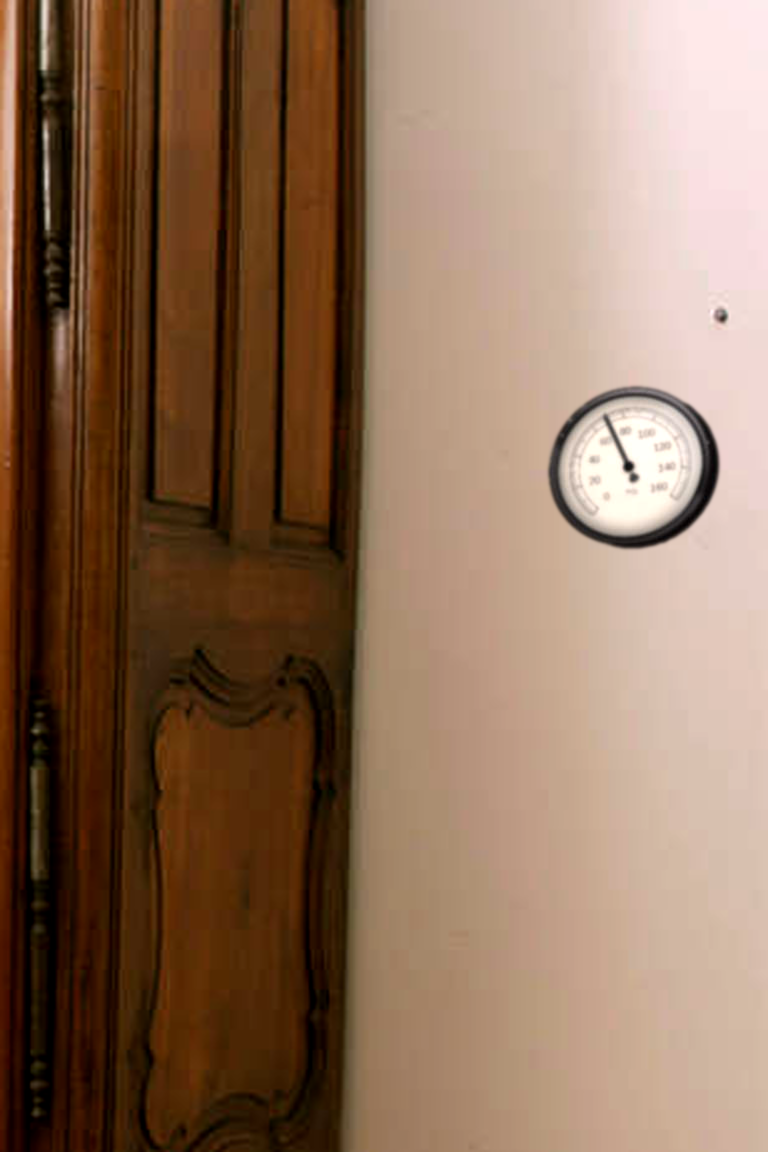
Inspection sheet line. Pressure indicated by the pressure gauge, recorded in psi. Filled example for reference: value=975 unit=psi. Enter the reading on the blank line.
value=70 unit=psi
